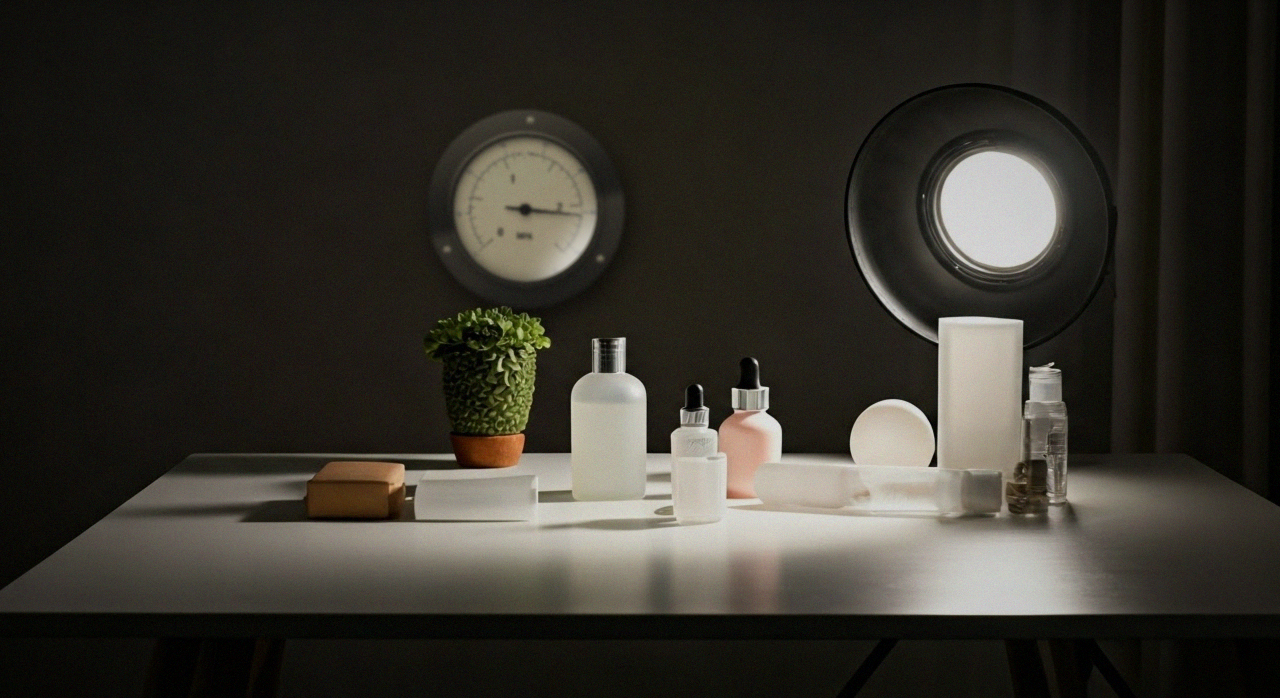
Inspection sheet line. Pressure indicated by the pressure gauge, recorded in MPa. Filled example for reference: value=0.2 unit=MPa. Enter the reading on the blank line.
value=2.1 unit=MPa
